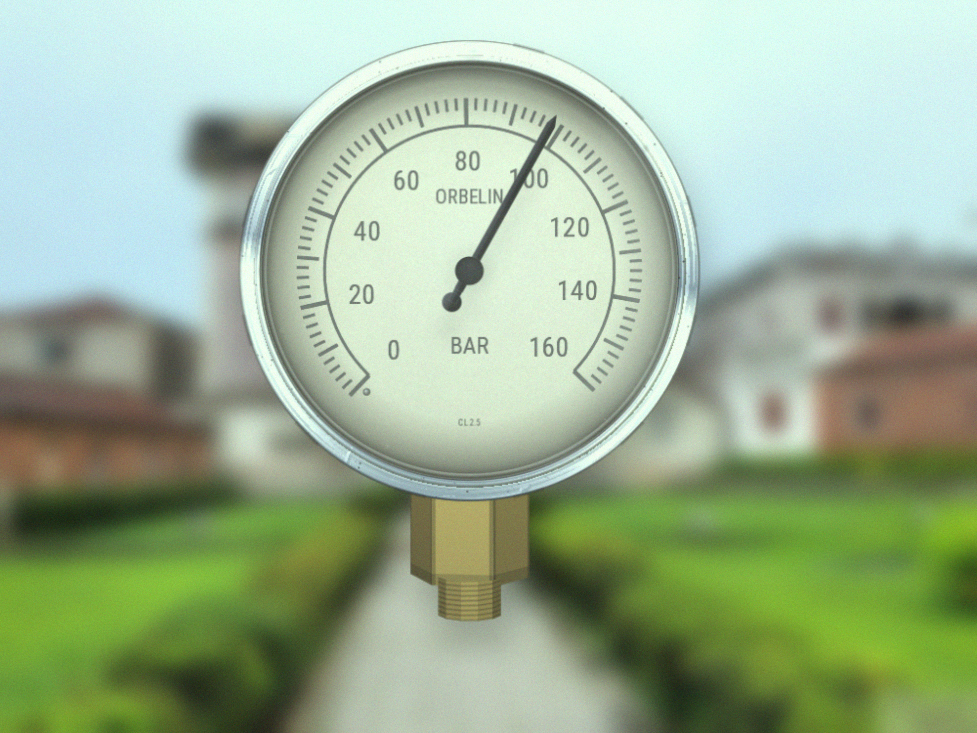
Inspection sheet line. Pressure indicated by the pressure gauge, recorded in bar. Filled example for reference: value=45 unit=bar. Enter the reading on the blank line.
value=98 unit=bar
